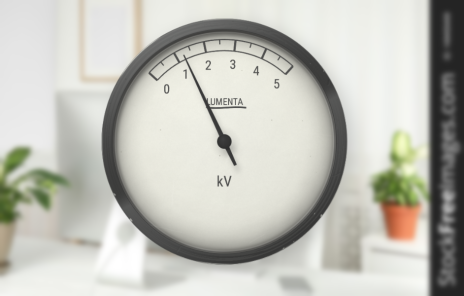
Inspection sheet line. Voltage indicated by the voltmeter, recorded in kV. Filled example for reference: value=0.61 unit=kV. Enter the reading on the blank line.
value=1.25 unit=kV
